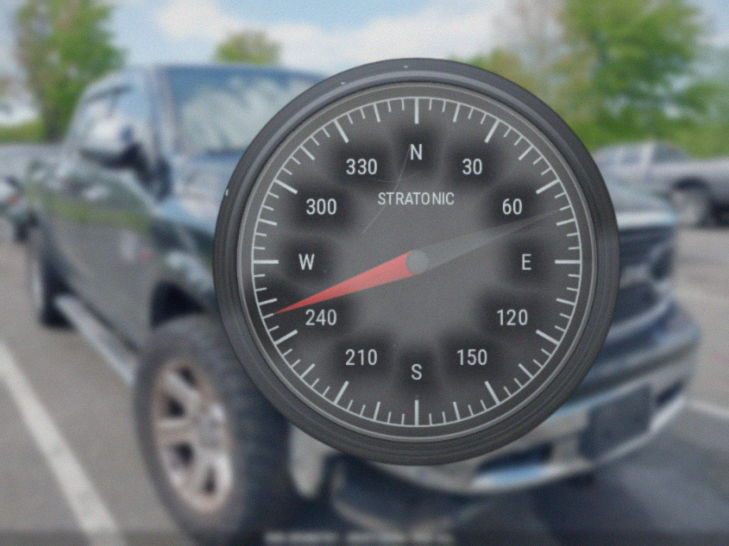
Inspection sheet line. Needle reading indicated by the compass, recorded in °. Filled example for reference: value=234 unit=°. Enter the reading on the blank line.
value=250 unit=°
